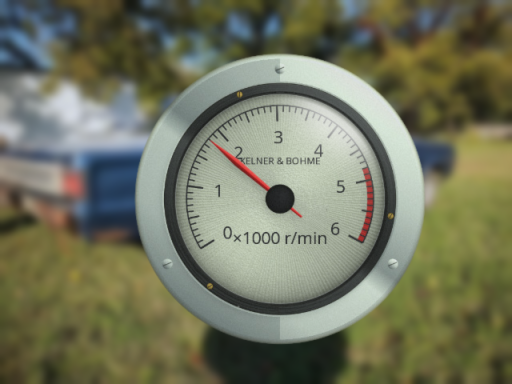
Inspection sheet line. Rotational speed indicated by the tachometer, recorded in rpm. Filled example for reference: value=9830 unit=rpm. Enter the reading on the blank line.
value=1800 unit=rpm
